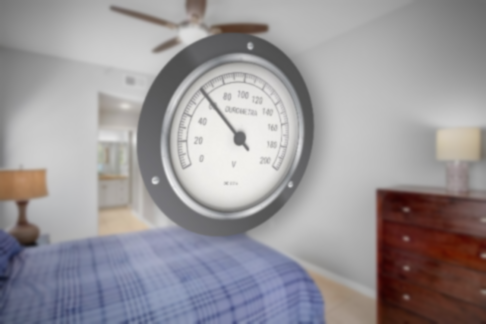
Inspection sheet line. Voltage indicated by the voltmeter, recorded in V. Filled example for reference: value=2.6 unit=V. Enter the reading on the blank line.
value=60 unit=V
